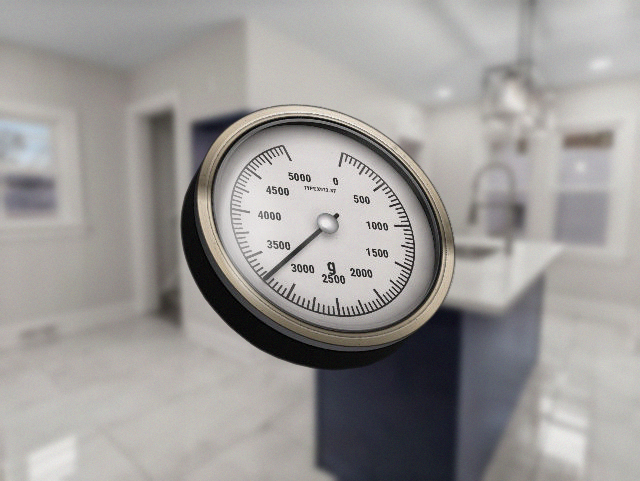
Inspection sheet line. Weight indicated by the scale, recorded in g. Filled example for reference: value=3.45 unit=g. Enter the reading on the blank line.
value=3250 unit=g
